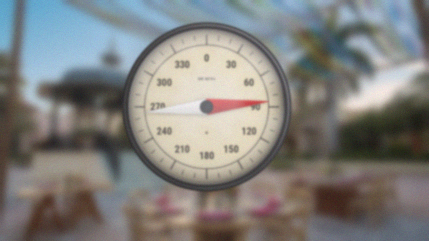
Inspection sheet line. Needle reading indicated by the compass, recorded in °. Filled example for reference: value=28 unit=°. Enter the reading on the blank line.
value=85 unit=°
